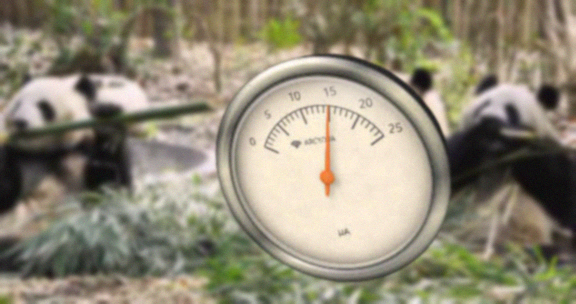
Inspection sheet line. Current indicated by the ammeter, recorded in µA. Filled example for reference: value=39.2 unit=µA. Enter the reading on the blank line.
value=15 unit=µA
